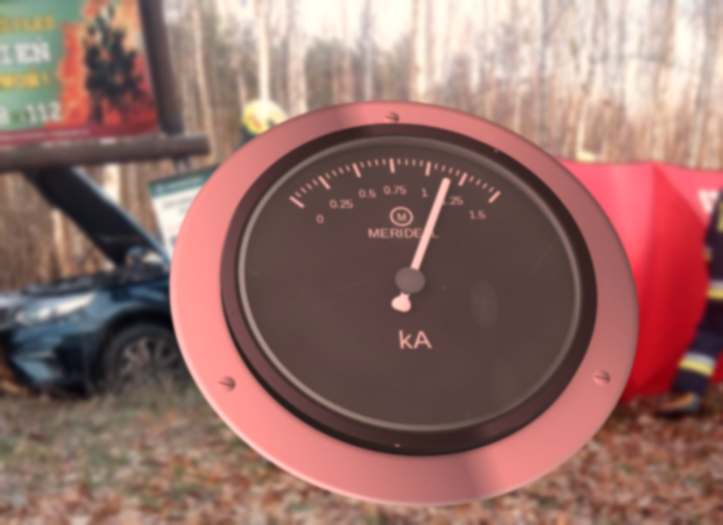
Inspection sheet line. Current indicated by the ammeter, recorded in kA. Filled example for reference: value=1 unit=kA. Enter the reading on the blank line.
value=1.15 unit=kA
